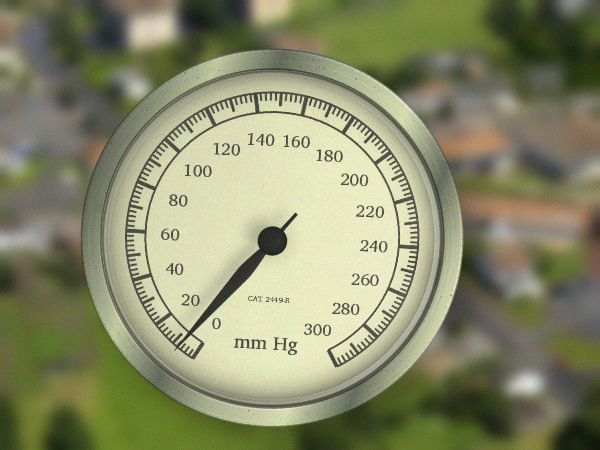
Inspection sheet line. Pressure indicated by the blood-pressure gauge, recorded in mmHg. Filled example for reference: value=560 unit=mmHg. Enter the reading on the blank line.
value=8 unit=mmHg
